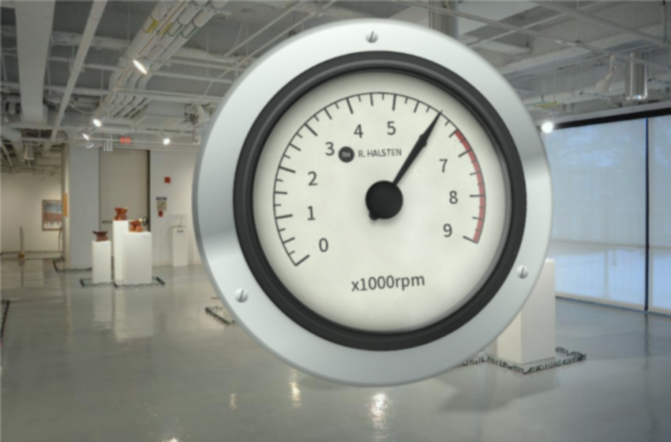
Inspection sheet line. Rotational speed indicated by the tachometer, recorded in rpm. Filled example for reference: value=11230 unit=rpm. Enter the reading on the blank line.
value=6000 unit=rpm
